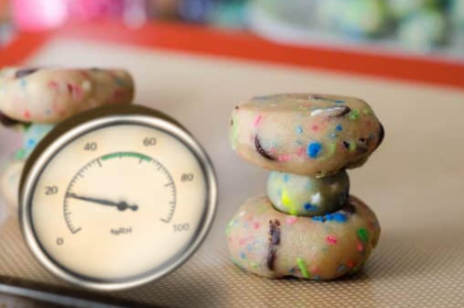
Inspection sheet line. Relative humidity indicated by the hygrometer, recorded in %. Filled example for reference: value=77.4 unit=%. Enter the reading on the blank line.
value=20 unit=%
